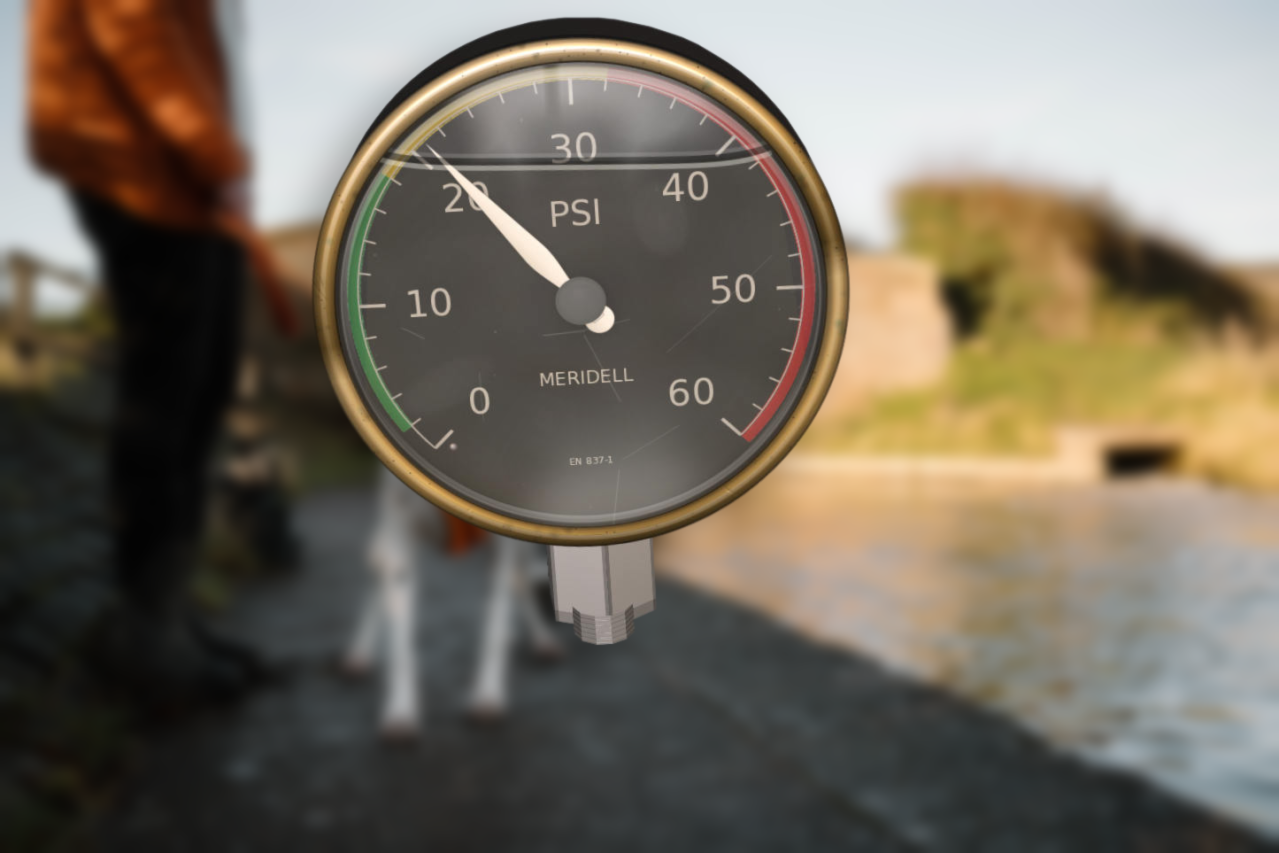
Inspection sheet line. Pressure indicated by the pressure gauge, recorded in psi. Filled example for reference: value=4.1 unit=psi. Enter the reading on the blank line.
value=21 unit=psi
